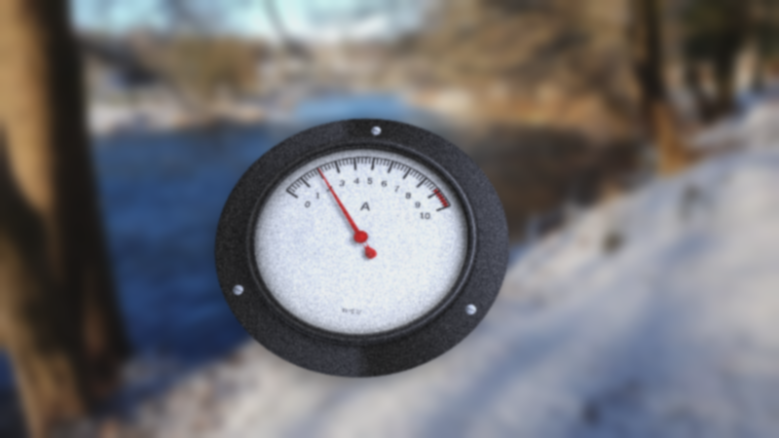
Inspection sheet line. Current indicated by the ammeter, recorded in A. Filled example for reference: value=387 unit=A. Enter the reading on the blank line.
value=2 unit=A
